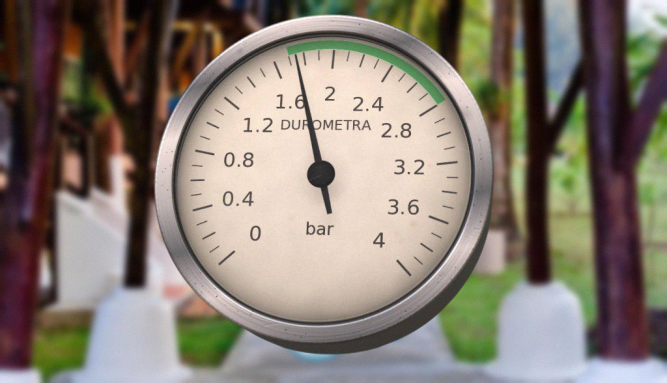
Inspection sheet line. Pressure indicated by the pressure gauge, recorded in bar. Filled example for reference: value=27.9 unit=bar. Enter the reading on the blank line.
value=1.75 unit=bar
